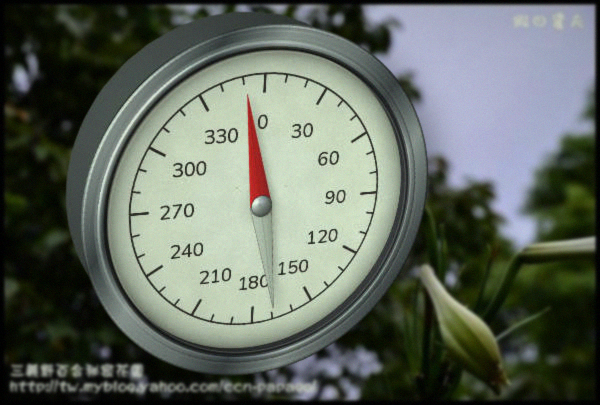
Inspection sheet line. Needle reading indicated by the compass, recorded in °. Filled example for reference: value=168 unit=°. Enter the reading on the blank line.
value=350 unit=°
